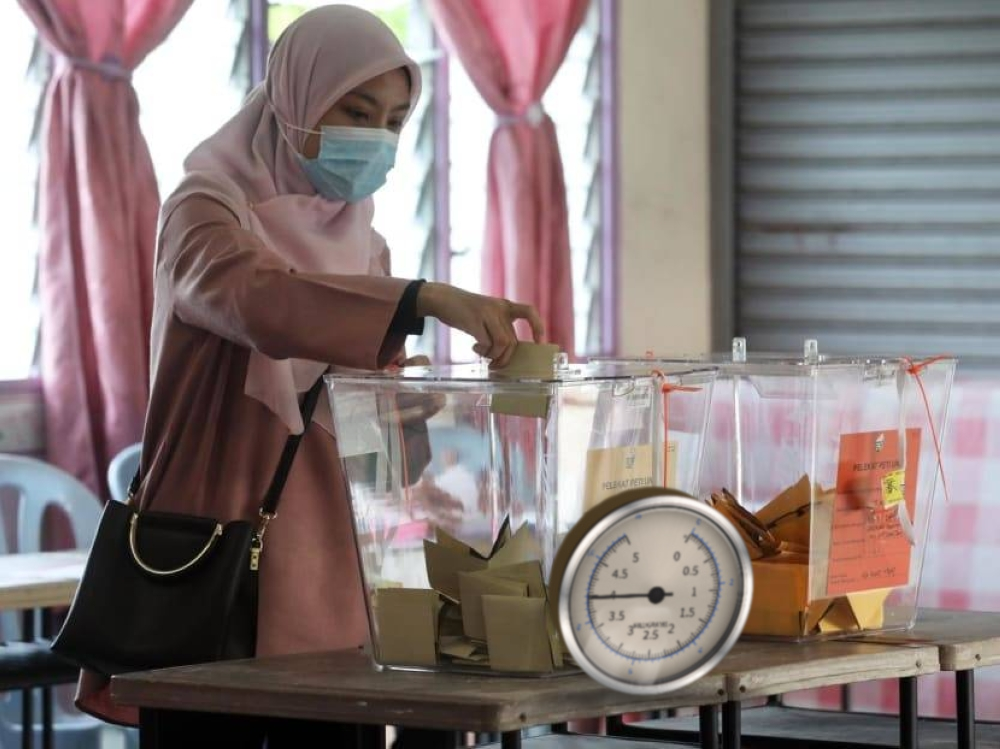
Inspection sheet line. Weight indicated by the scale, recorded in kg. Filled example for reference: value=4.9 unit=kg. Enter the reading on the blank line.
value=4 unit=kg
